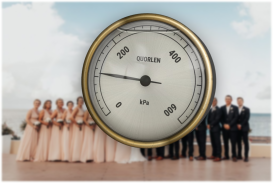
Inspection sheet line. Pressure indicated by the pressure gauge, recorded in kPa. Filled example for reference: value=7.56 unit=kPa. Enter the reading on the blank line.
value=110 unit=kPa
